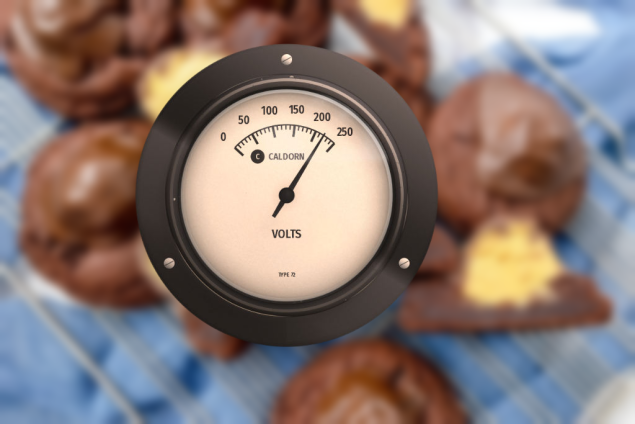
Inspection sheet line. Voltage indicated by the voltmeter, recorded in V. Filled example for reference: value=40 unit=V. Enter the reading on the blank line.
value=220 unit=V
